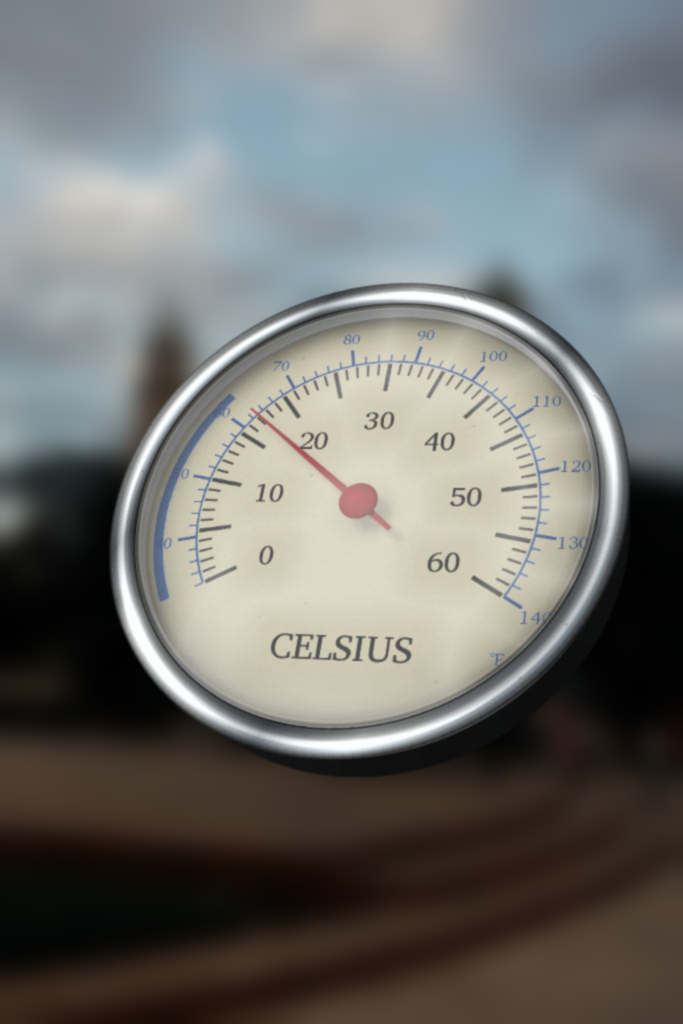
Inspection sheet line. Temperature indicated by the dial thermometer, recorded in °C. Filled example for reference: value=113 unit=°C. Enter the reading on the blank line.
value=17 unit=°C
